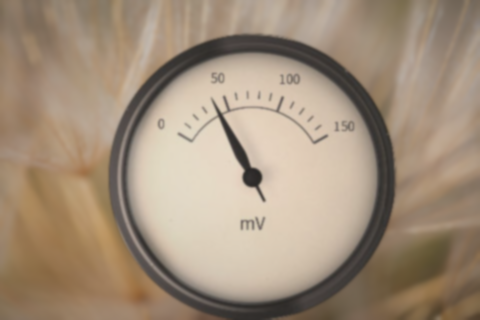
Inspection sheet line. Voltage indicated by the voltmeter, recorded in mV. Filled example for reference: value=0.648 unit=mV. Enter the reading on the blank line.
value=40 unit=mV
